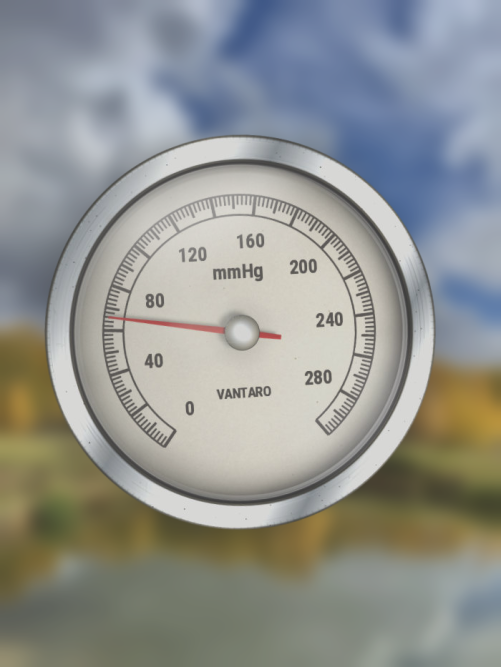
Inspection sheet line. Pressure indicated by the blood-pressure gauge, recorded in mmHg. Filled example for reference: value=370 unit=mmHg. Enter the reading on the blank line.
value=66 unit=mmHg
